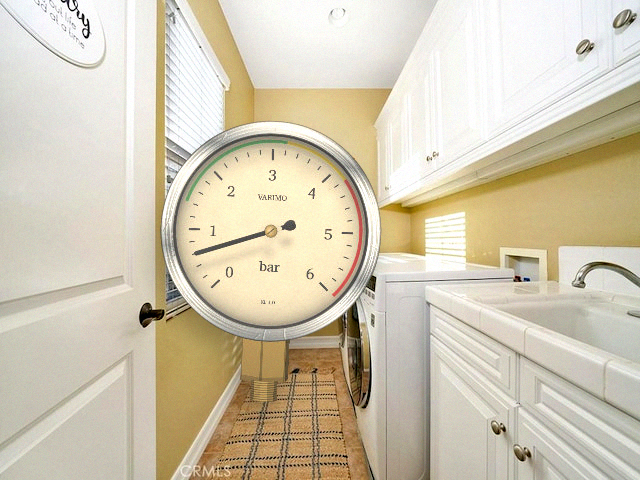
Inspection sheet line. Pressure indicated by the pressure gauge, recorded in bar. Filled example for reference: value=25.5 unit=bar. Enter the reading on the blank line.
value=0.6 unit=bar
